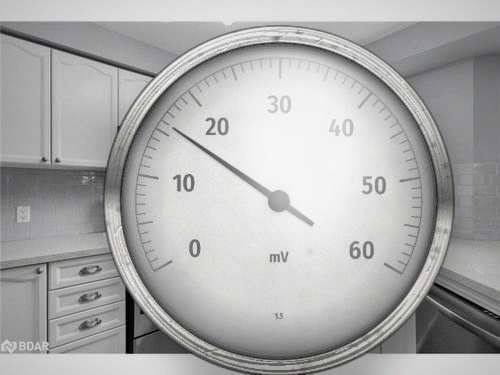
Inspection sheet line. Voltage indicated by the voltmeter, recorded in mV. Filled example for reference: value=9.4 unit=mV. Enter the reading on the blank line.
value=16 unit=mV
